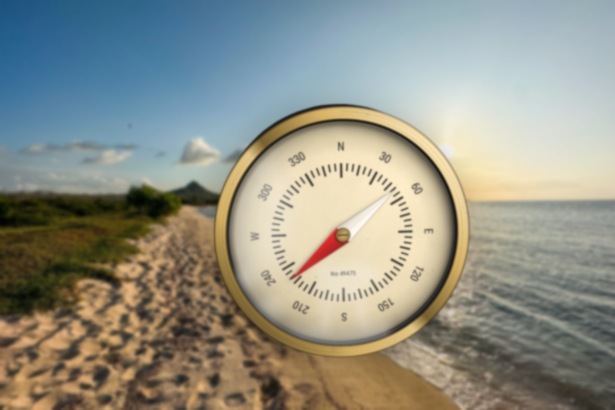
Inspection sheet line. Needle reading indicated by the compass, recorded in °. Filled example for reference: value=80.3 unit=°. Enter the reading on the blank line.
value=230 unit=°
